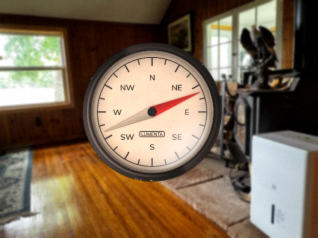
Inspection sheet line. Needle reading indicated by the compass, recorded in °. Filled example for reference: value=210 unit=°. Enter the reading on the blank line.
value=67.5 unit=°
